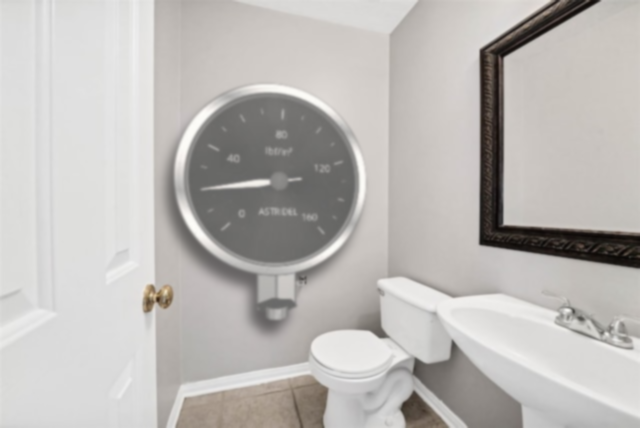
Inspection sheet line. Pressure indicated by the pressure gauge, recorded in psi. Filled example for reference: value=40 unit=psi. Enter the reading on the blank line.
value=20 unit=psi
